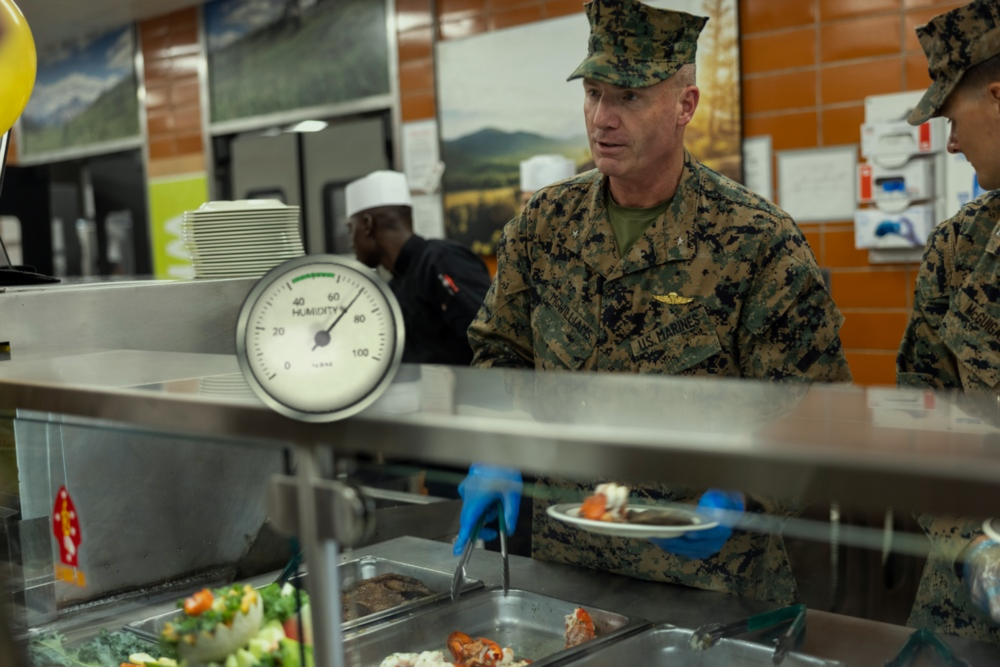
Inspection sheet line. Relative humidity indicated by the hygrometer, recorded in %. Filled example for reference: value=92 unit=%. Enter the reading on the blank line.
value=70 unit=%
